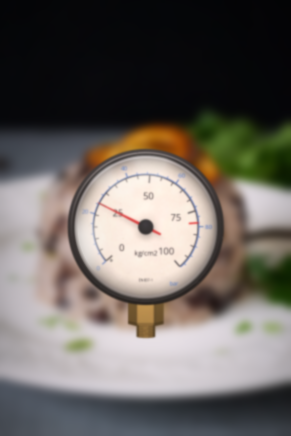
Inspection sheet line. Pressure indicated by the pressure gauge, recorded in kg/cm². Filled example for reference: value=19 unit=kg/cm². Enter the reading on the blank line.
value=25 unit=kg/cm²
